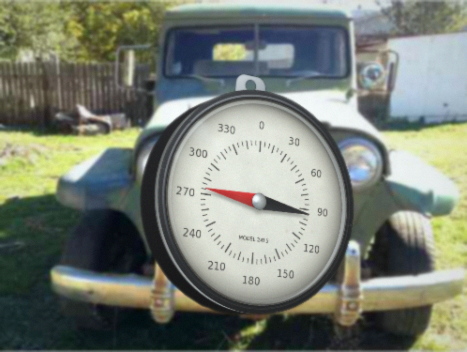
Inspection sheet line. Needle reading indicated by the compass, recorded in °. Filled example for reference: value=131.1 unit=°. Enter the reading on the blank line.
value=275 unit=°
